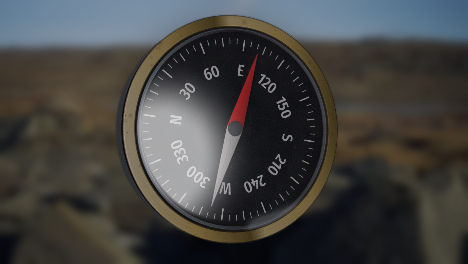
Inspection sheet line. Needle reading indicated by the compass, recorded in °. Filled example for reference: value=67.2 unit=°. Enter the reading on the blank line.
value=100 unit=°
